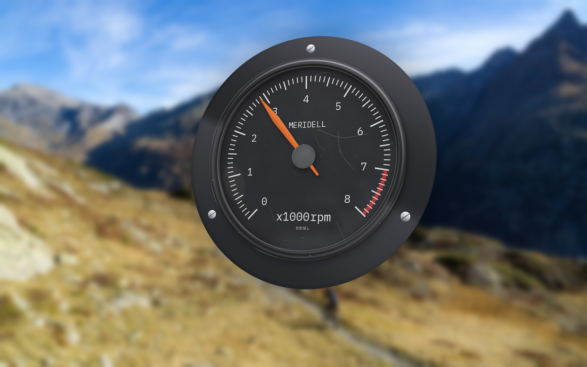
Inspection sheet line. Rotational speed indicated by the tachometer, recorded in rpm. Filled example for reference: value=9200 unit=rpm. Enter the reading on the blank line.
value=2900 unit=rpm
